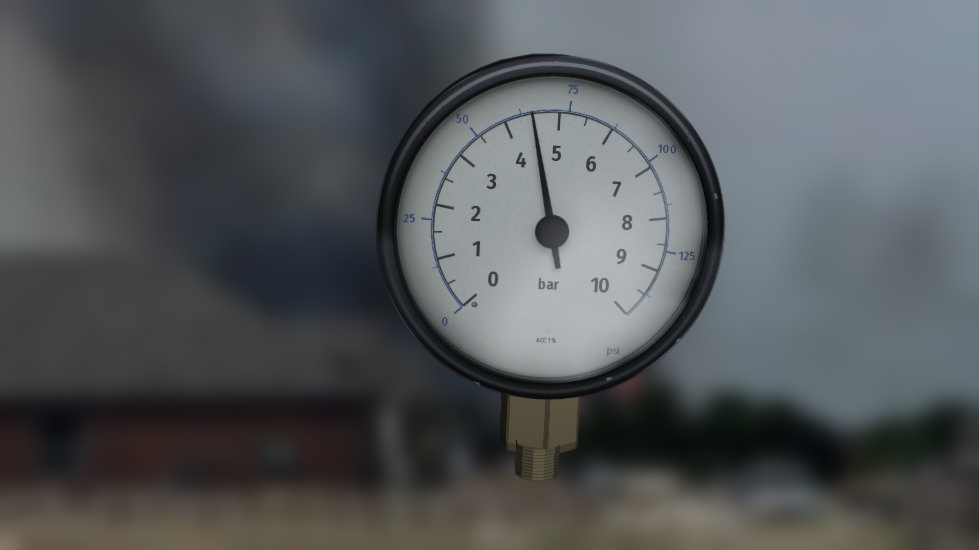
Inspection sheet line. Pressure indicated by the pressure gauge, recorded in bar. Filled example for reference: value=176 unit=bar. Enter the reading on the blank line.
value=4.5 unit=bar
